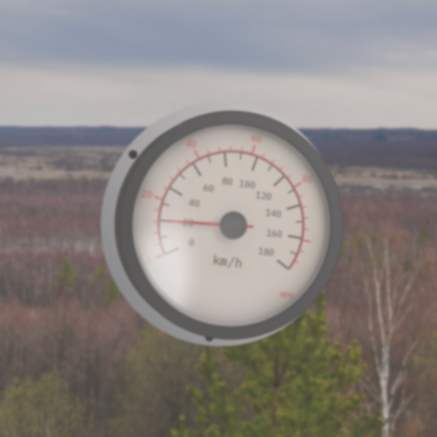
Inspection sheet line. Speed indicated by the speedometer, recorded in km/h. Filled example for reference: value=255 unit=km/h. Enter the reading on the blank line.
value=20 unit=km/h
